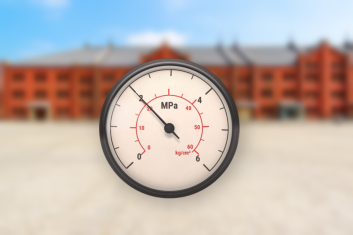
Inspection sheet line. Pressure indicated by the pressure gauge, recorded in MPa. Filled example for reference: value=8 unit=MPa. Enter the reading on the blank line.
value=2 unit=MPa
